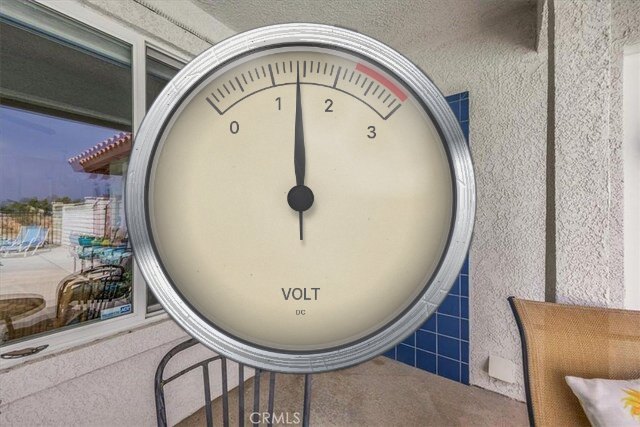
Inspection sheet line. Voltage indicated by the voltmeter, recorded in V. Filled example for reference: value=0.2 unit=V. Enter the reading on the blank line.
value=1.4 unit=V
